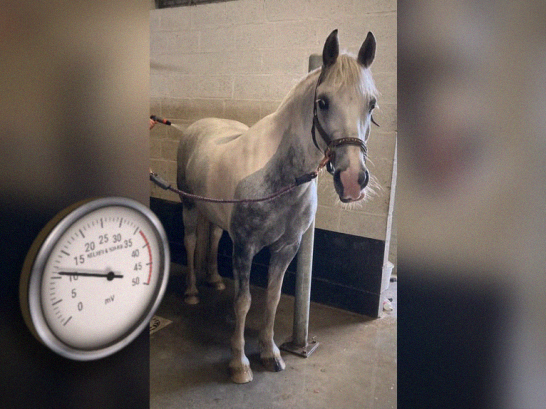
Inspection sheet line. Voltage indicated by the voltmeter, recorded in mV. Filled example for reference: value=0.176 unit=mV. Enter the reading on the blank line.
value=11 unit=mV
